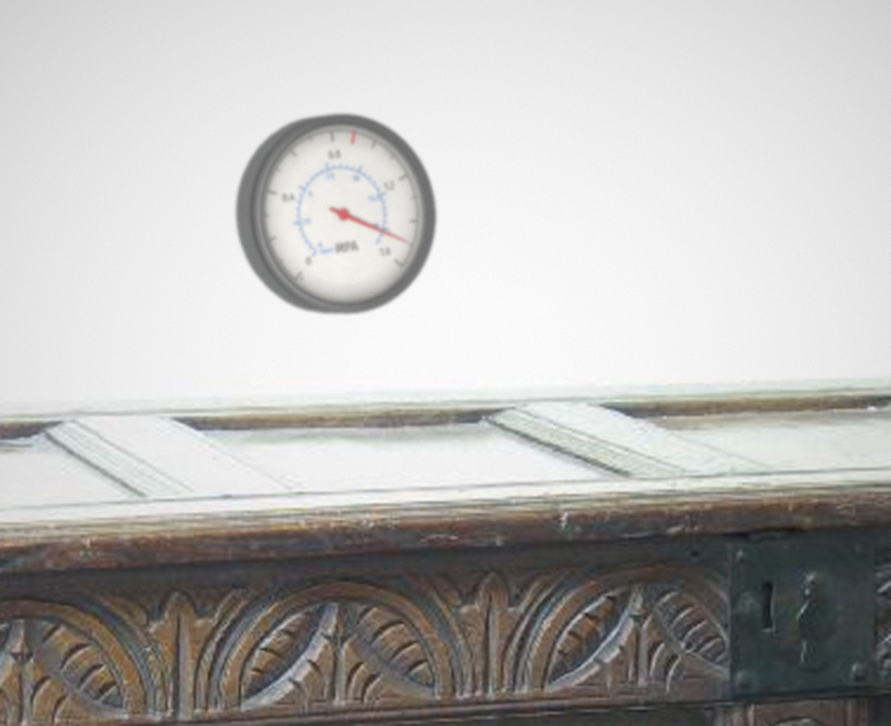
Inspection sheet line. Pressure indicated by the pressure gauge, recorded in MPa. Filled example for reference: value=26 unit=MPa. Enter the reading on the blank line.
value=1.5 unit=MPa
